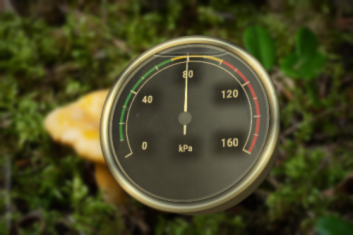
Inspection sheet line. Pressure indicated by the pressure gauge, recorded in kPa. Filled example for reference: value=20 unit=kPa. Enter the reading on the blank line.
value=80 unit=kPa
